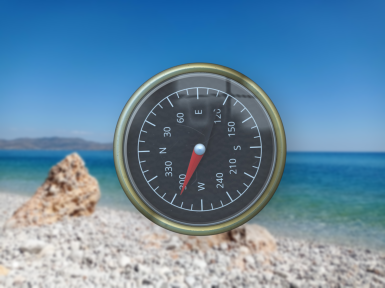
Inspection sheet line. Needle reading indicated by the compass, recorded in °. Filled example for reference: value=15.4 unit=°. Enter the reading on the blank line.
value=295 unit=°
